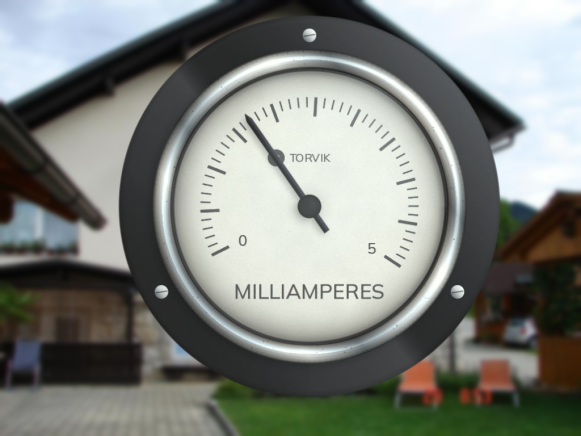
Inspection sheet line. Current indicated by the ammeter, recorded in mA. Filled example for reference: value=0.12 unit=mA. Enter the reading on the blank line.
value=1.7 unit=mA
